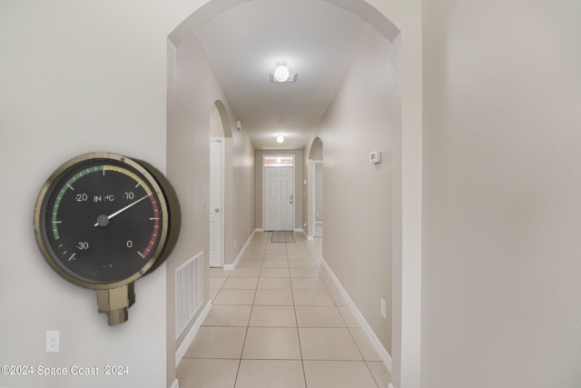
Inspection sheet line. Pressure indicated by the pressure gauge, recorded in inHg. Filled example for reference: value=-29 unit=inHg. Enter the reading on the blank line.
value=-8 unit=inHg
